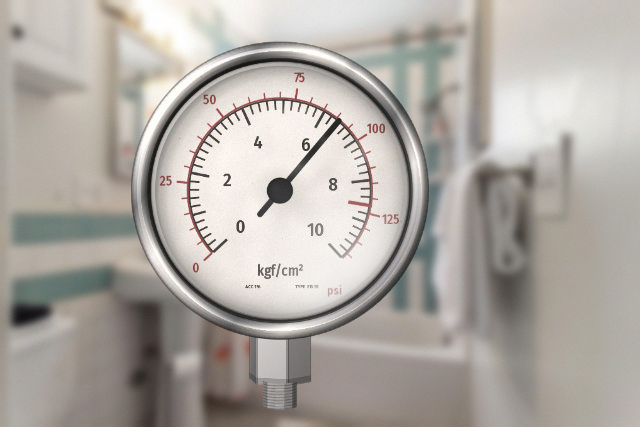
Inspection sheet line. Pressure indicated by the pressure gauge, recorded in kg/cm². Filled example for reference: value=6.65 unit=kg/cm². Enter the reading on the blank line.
value=6.4 unit=kg/cm²
